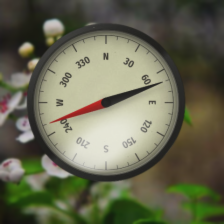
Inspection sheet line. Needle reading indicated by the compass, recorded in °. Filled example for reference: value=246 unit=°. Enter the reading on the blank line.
value=250 unit=°
